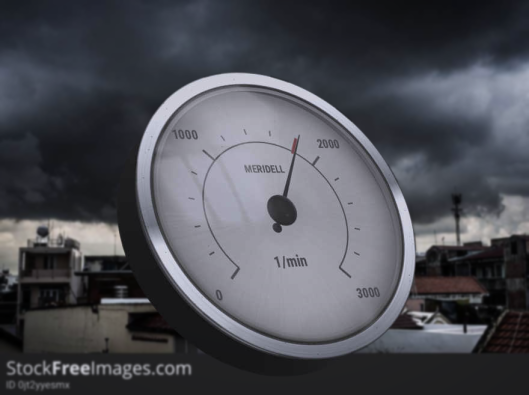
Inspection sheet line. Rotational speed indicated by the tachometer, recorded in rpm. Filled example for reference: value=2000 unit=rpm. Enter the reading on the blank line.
value=1800 unit=rpm
